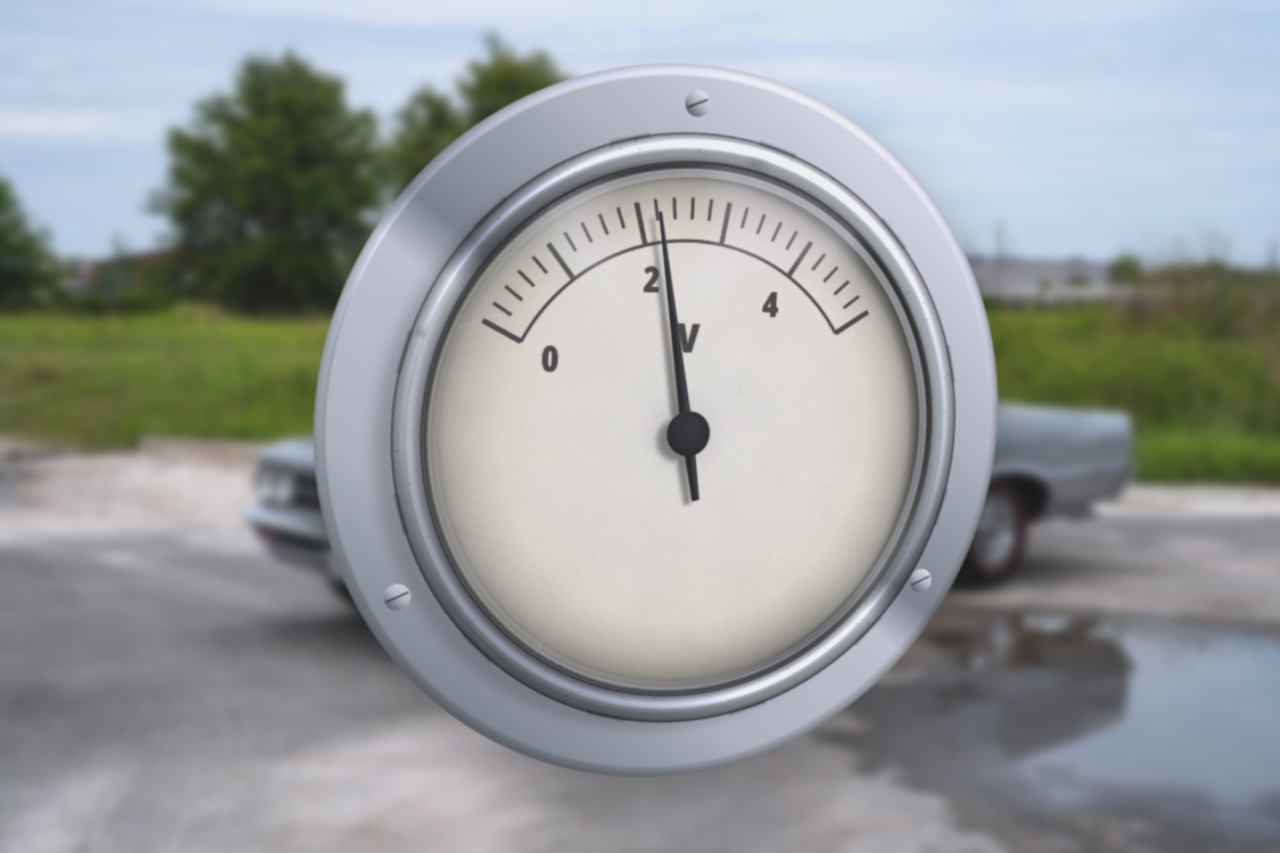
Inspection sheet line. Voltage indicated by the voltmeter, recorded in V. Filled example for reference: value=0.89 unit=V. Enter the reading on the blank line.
value=2.2 unit=V
